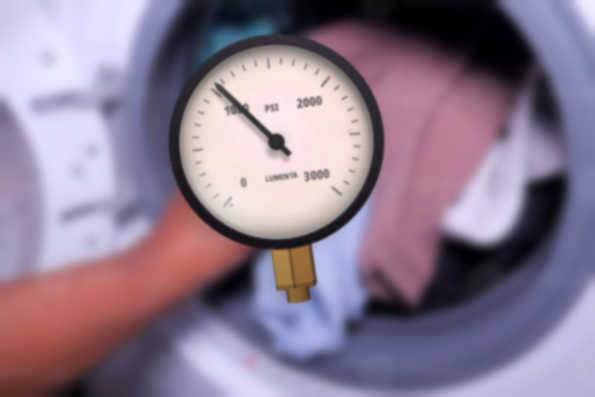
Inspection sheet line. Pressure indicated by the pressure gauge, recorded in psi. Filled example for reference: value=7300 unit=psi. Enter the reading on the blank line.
value=1050 unit=psi
